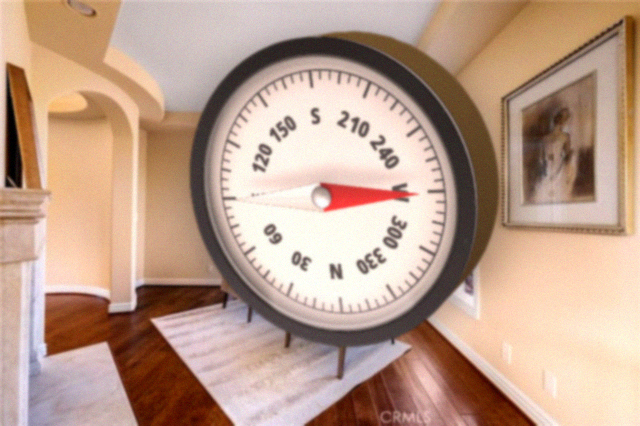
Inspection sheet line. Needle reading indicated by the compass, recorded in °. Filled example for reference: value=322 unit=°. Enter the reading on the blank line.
value=270 unit=°
